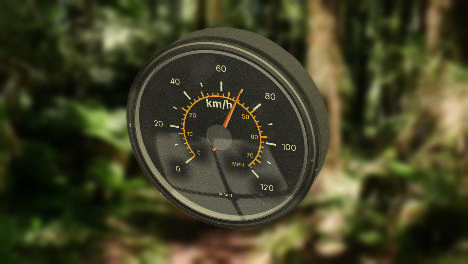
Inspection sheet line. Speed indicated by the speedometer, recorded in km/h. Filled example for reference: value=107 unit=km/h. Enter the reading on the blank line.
value=70 unit=km/h
